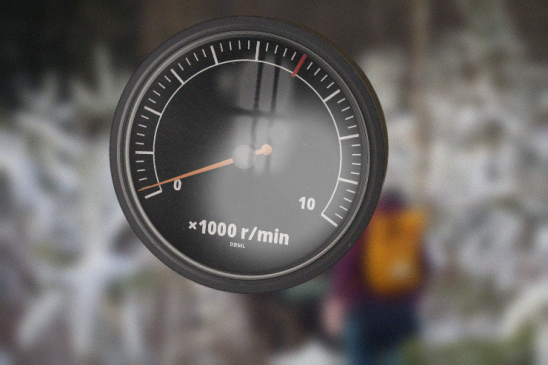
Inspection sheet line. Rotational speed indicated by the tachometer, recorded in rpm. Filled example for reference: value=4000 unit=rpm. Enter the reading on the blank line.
value=200 unit=rpm
